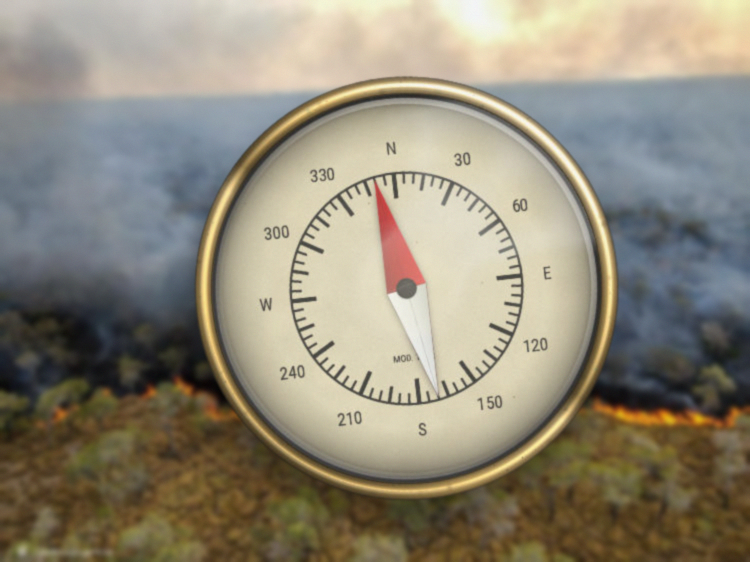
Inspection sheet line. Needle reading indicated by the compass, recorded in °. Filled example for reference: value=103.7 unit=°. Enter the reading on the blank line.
value=350 unit=°
